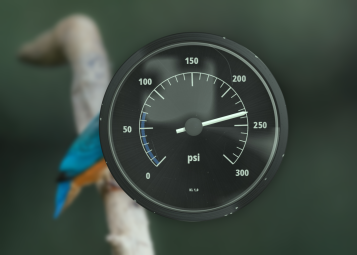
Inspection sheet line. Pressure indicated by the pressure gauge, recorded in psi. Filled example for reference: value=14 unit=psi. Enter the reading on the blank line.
value=235 unit=psi
